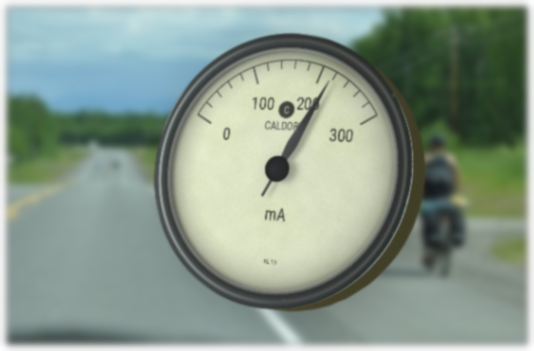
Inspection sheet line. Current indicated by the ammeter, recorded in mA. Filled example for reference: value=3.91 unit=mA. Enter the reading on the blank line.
value=220 unit=mA
